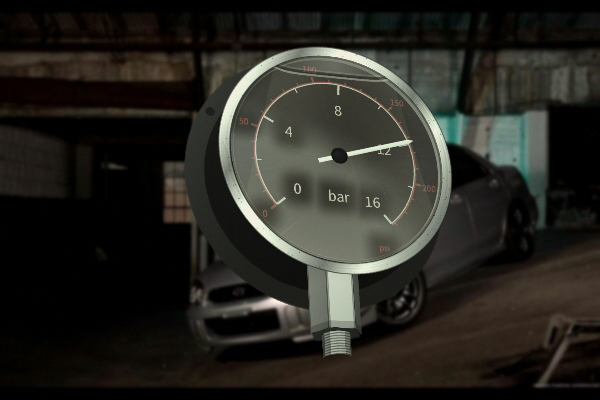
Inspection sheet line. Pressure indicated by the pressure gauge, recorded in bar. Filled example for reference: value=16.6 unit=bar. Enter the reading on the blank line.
value=12 unit=bar
